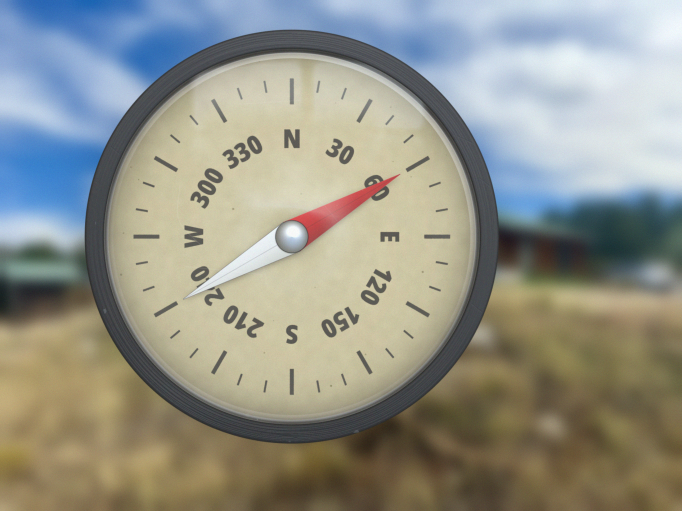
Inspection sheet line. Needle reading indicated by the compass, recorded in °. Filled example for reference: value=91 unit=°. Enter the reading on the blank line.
value=60 unit=°
